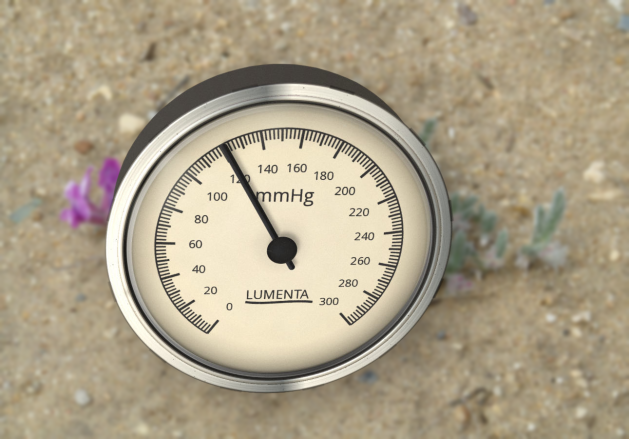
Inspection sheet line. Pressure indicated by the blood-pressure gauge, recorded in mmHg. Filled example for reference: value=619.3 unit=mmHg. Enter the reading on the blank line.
value=122 unit=mmHg
